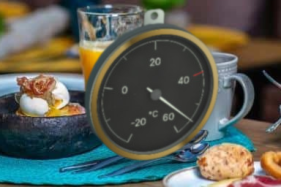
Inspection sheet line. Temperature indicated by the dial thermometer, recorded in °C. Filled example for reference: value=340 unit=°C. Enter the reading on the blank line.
value=55 unit=°C
